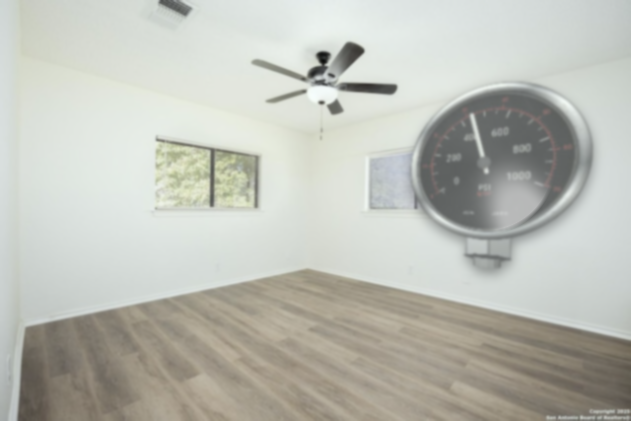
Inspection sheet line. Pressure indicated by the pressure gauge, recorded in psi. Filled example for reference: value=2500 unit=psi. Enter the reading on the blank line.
value=450 unit=psi
